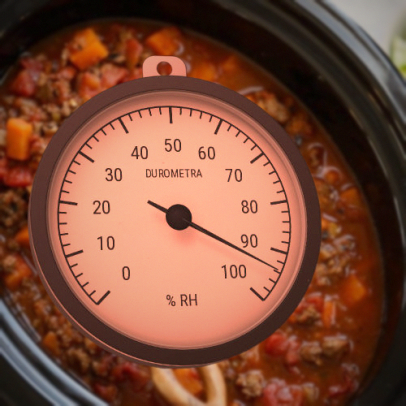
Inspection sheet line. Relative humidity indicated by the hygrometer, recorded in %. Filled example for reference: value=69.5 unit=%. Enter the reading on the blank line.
value=94 unit=%
